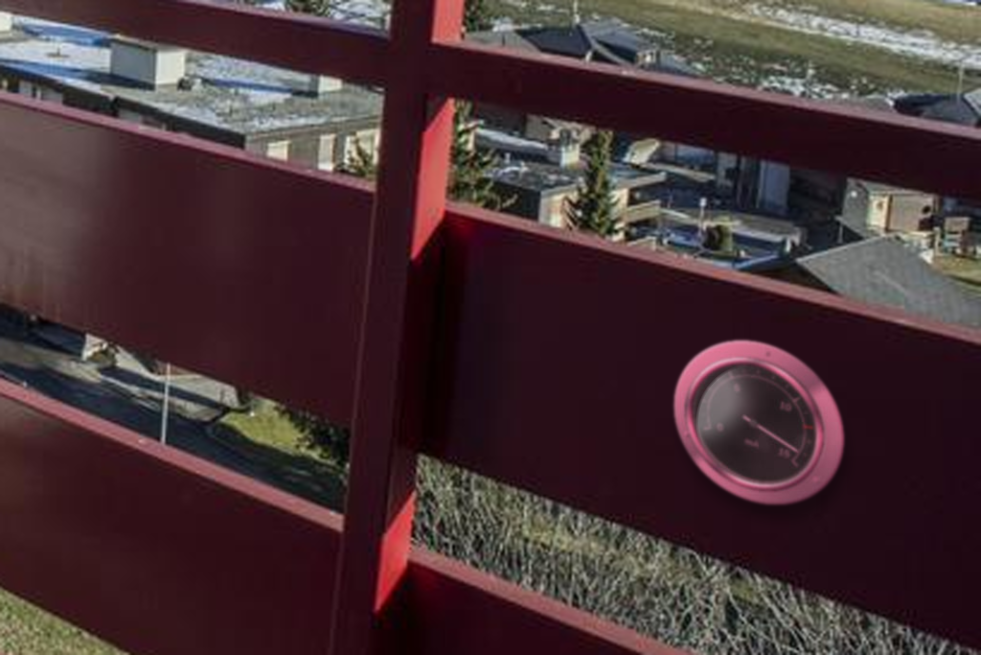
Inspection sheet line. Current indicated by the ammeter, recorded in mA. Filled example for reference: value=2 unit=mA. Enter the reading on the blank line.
value=14 unit=mA
